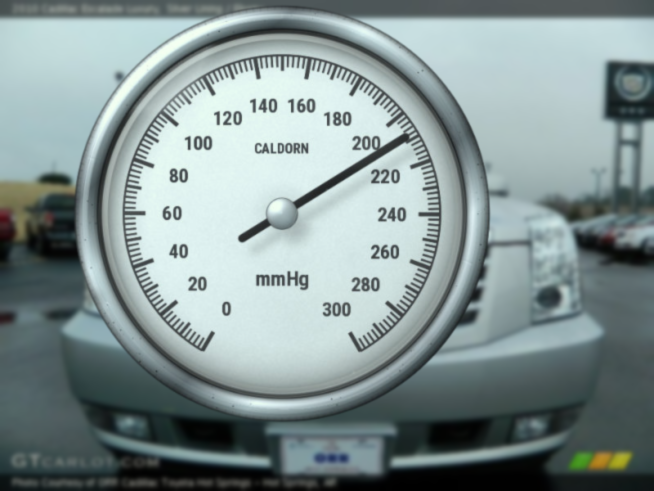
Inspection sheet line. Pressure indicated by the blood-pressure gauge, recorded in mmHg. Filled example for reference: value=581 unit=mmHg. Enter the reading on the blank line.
value=208 unit=mmHg
